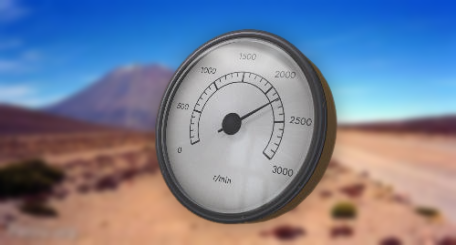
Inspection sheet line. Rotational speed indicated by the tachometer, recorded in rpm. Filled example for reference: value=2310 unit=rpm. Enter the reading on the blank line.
value=2200 unit=rpm
